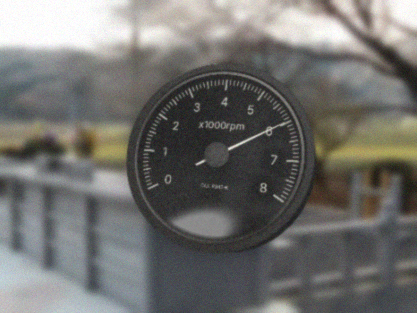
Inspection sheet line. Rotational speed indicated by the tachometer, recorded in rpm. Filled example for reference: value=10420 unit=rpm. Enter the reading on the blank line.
value=6000 unit=rpm
